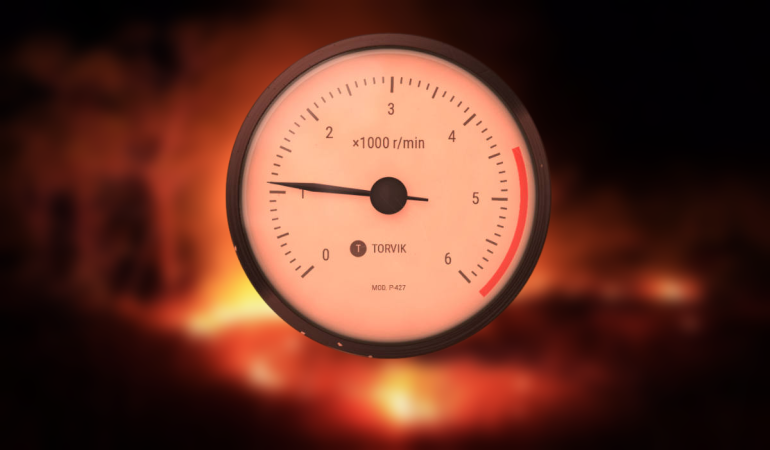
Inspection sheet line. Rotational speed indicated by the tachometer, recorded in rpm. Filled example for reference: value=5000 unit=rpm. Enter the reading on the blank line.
value=1100 unit=rpm
